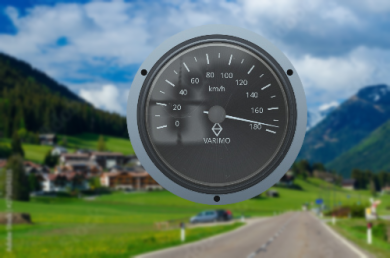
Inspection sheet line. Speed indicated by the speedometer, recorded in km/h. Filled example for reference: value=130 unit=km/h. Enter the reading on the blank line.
value=175 unit=km/h
